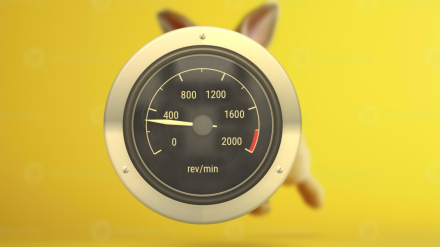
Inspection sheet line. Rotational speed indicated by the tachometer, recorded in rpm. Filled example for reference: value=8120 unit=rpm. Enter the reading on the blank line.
value=300 unit=rpm
